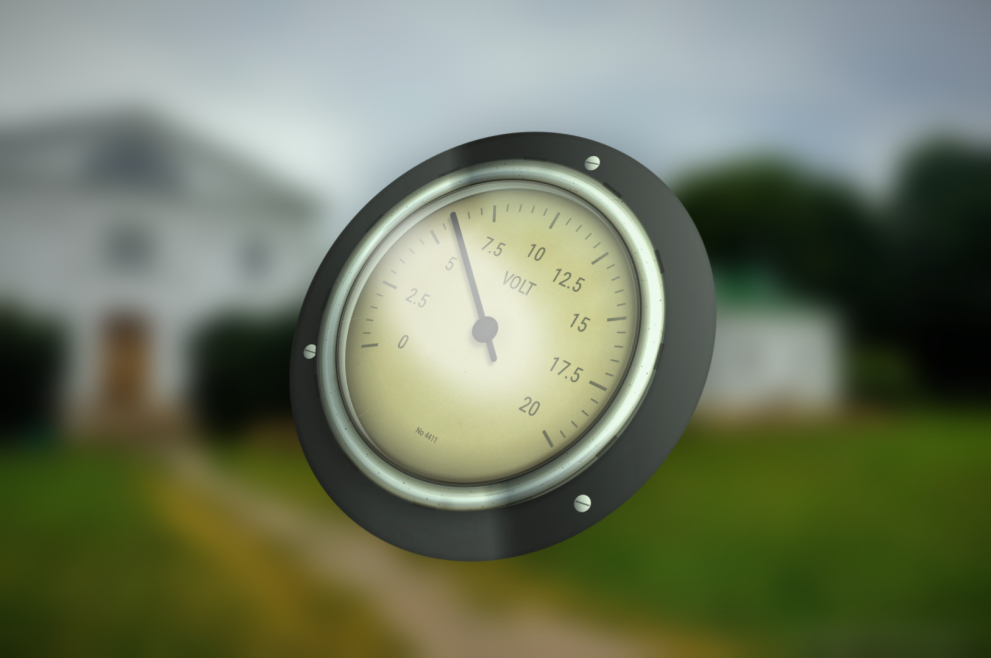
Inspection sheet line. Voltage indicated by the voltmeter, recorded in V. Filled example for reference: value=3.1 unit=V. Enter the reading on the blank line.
value=6 unit=V
